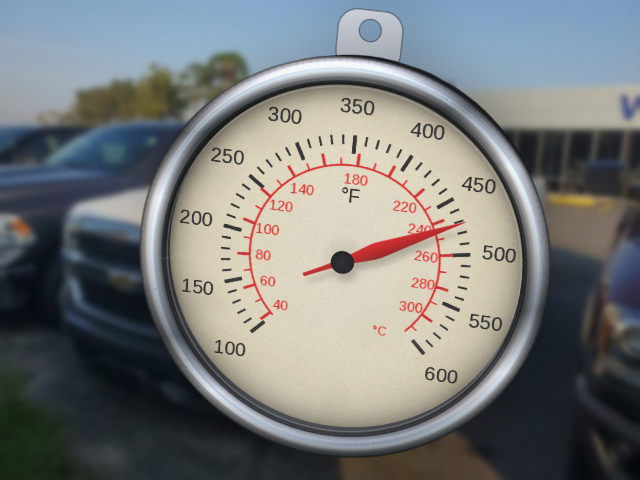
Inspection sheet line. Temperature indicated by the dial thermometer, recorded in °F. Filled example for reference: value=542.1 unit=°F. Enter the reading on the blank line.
value=470 unit=°F
